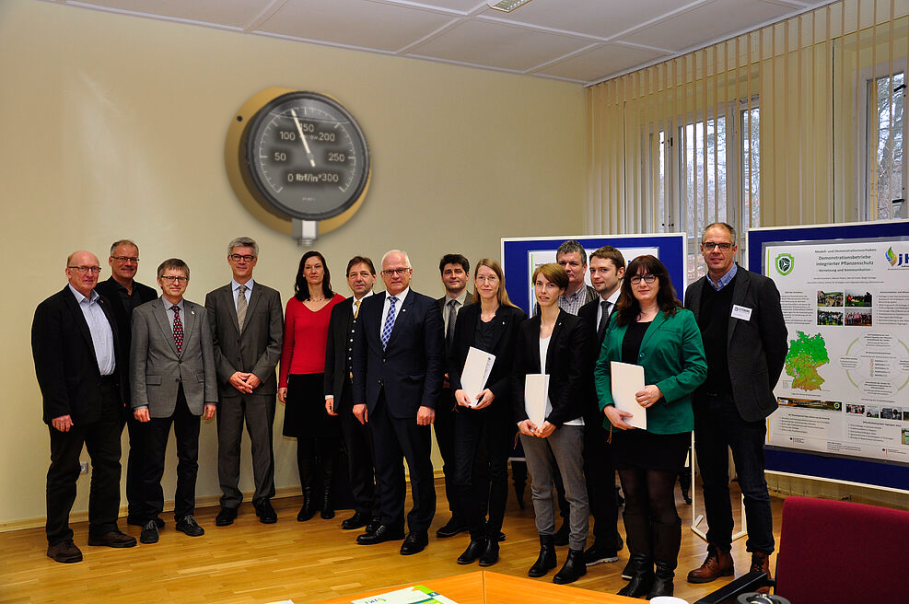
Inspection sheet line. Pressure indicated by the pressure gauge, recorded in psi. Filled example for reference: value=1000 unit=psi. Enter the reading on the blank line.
value=130 unit=psi
